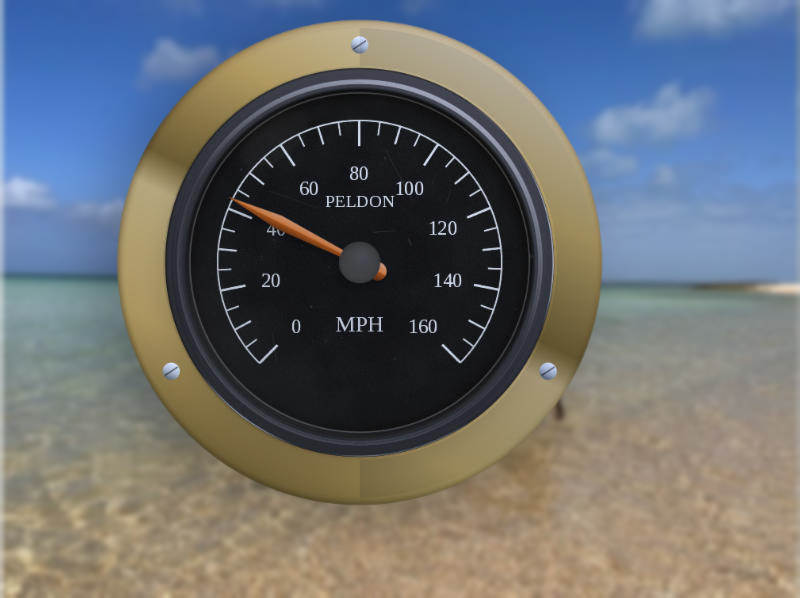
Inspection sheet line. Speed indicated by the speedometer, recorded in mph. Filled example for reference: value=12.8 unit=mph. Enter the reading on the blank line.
value=42.5 unit=mph
